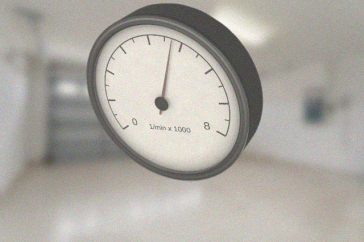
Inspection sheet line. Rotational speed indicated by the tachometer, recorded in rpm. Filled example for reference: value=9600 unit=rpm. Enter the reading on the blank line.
value=4750 unit=rpm
